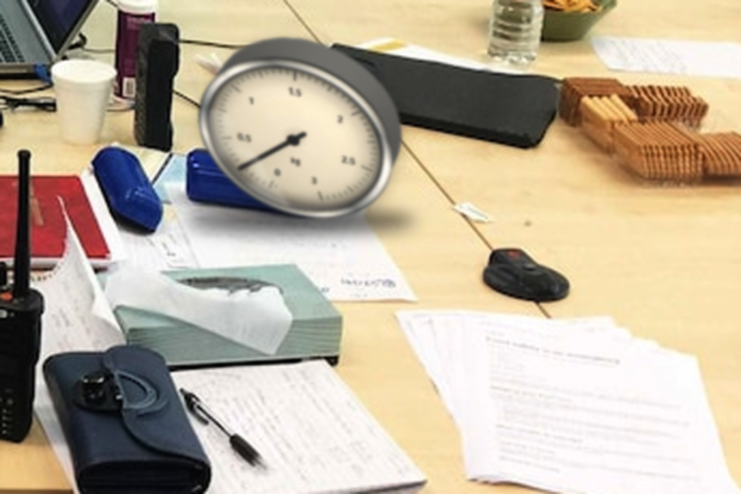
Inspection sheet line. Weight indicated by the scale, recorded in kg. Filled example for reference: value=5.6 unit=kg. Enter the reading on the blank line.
value=0.25 unit=kg
